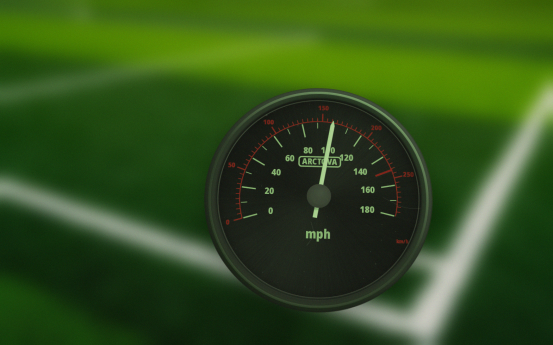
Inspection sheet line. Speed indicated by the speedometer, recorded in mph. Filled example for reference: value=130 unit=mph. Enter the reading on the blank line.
value=100 unit=mph
